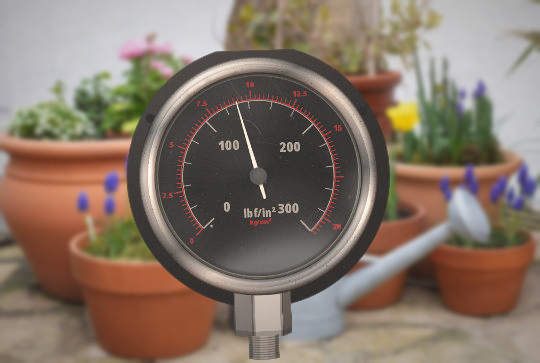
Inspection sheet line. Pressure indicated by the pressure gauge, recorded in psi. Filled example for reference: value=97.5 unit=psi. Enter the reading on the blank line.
value=130 unit=psi
